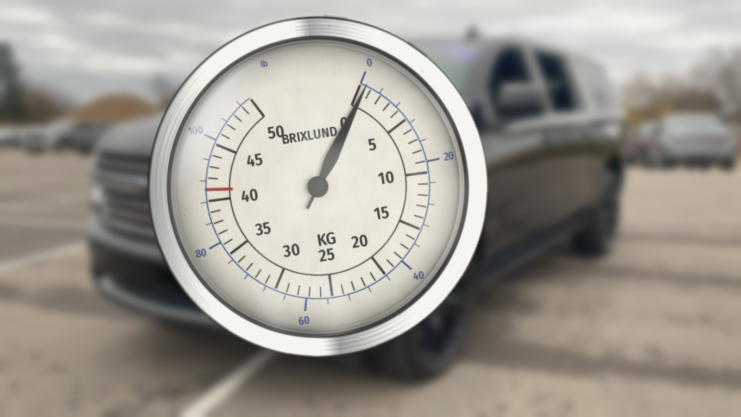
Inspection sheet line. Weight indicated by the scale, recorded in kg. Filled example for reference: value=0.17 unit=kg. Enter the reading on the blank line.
value=0.5 unit=kg
